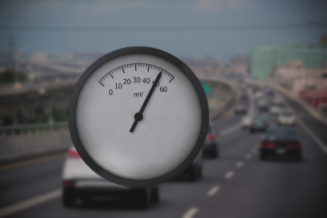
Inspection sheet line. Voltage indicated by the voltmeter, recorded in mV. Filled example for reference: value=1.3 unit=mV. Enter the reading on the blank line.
value=50 unit=mV
